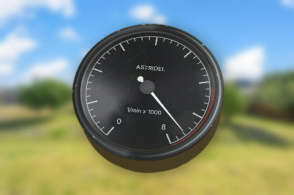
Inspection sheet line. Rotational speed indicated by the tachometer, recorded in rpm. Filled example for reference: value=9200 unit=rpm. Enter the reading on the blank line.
value=7600 unit=rpm
